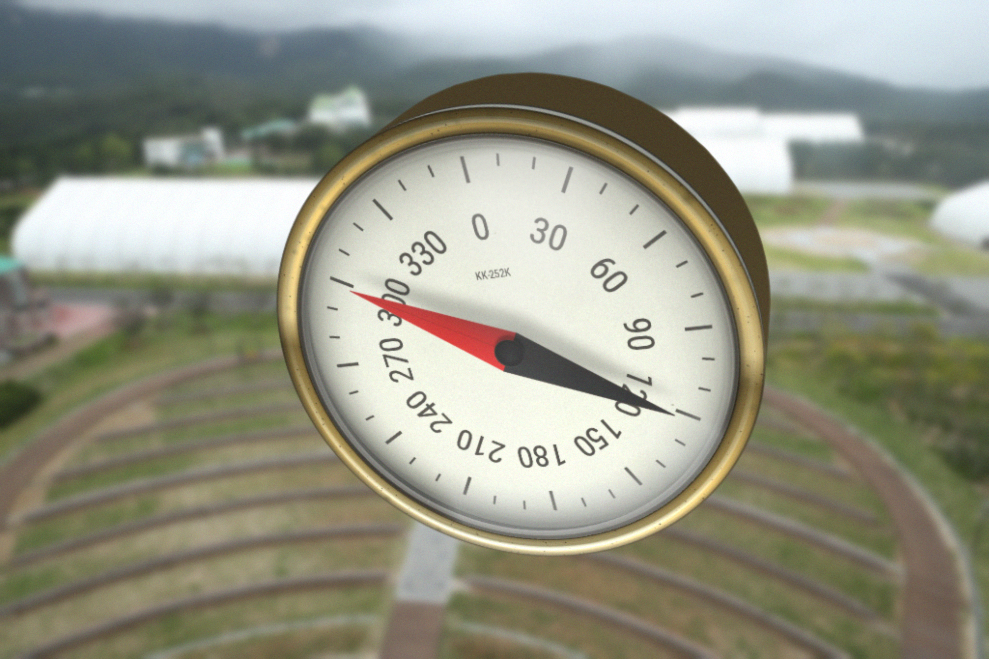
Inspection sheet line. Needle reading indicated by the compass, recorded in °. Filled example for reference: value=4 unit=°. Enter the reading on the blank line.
value=300 unit=°
